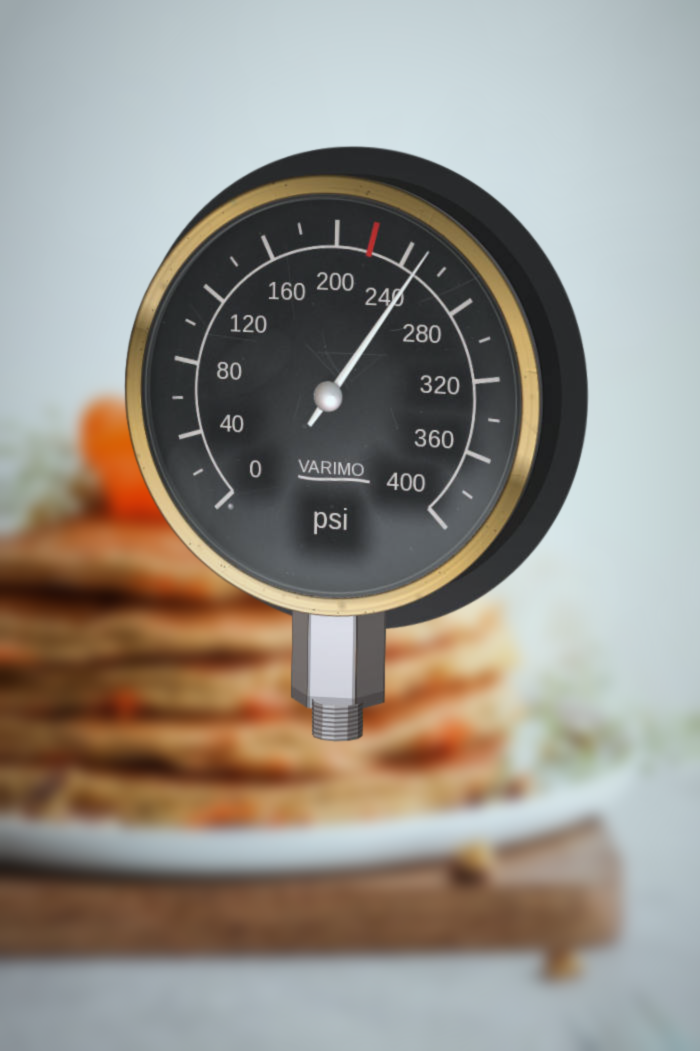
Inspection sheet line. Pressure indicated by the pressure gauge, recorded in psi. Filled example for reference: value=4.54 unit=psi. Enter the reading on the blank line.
value=250 unit=psi
